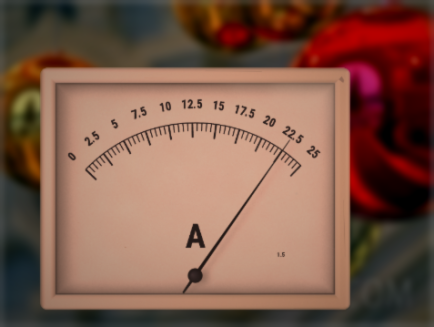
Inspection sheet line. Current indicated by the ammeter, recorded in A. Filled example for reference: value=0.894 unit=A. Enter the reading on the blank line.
value=22.5 unit=A
